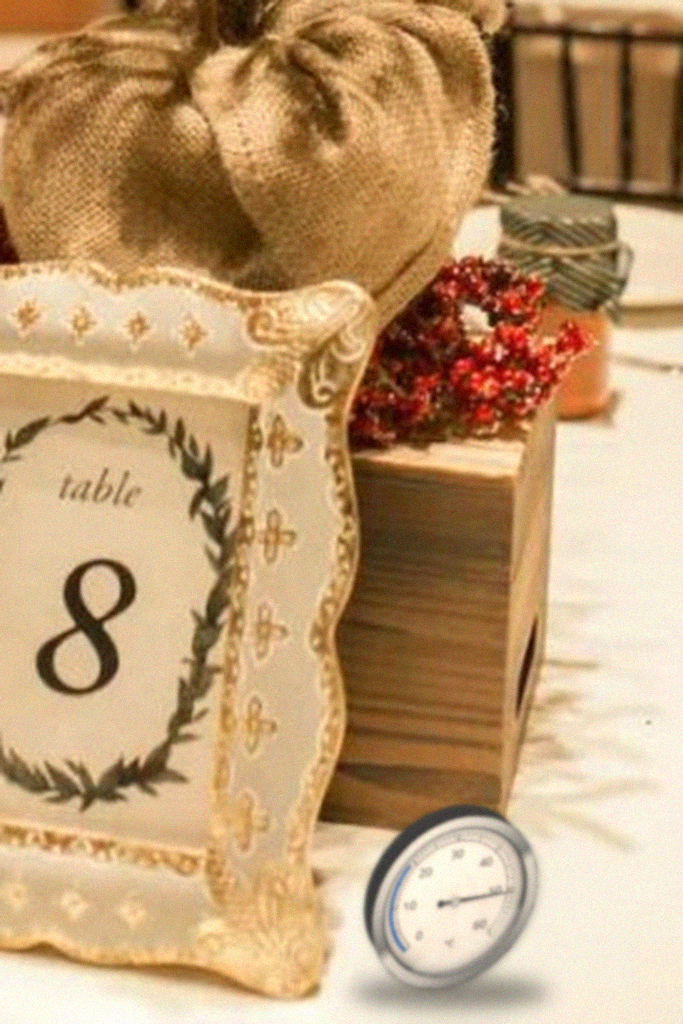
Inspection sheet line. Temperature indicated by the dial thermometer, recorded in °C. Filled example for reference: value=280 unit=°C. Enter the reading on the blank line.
value=50 unit=°C
